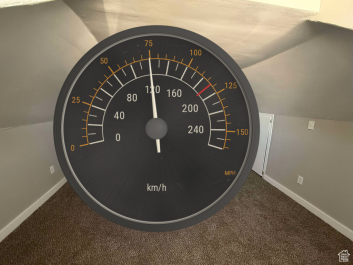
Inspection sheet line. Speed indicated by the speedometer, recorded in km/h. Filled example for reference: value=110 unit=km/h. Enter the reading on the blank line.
value=120 unit=km/h
